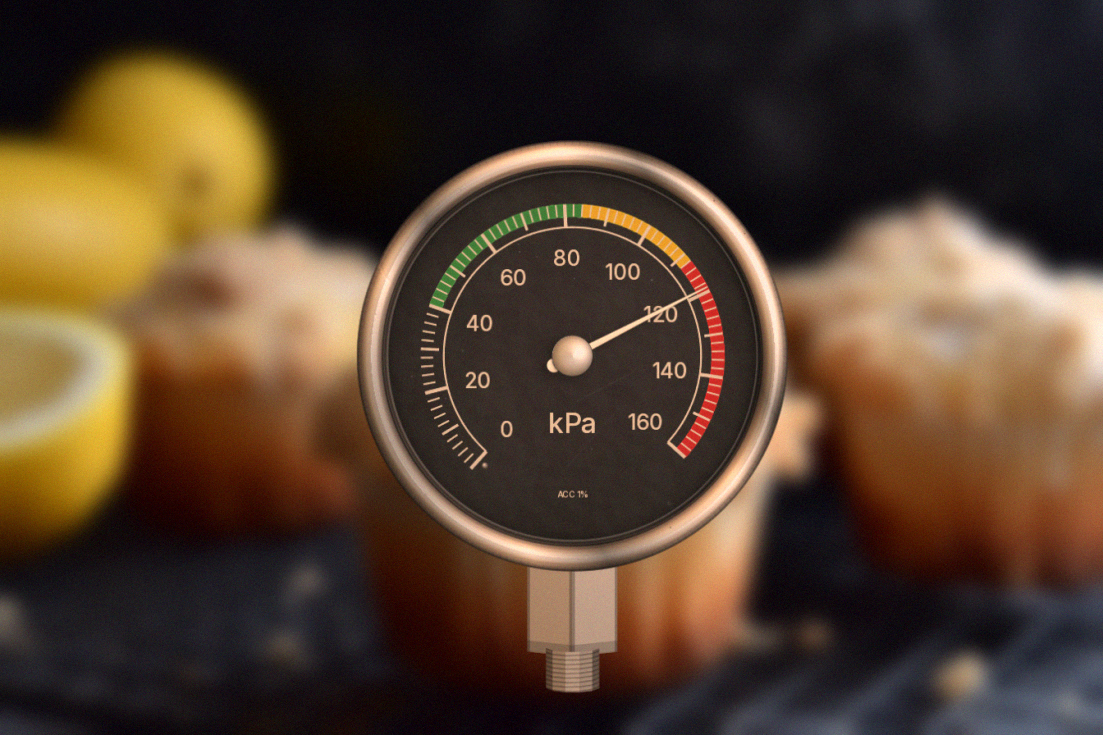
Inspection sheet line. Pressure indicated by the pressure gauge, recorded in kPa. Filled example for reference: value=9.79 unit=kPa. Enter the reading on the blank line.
value=119 unit=kPa
